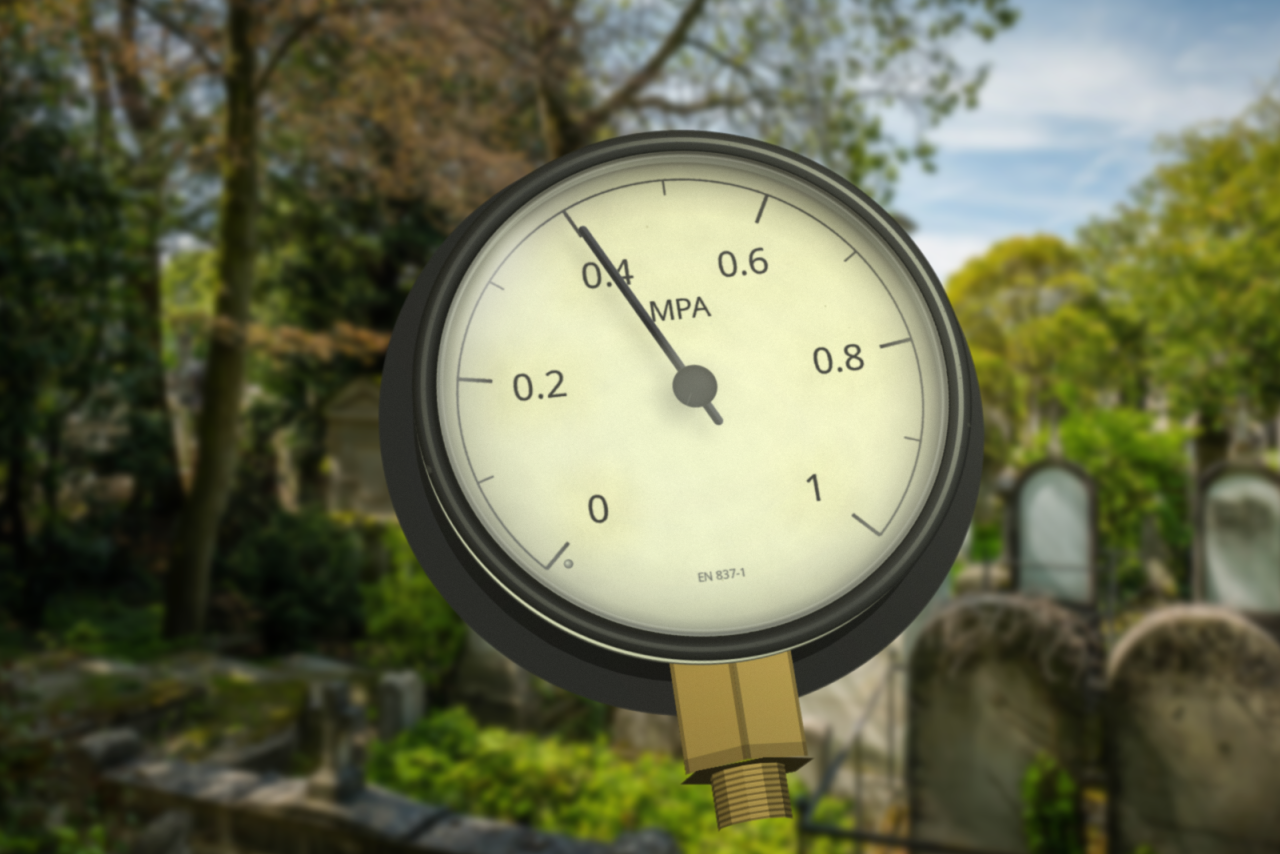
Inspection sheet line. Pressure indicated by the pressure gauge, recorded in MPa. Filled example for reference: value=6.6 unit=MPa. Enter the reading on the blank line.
value=0.4 unit=MPa
